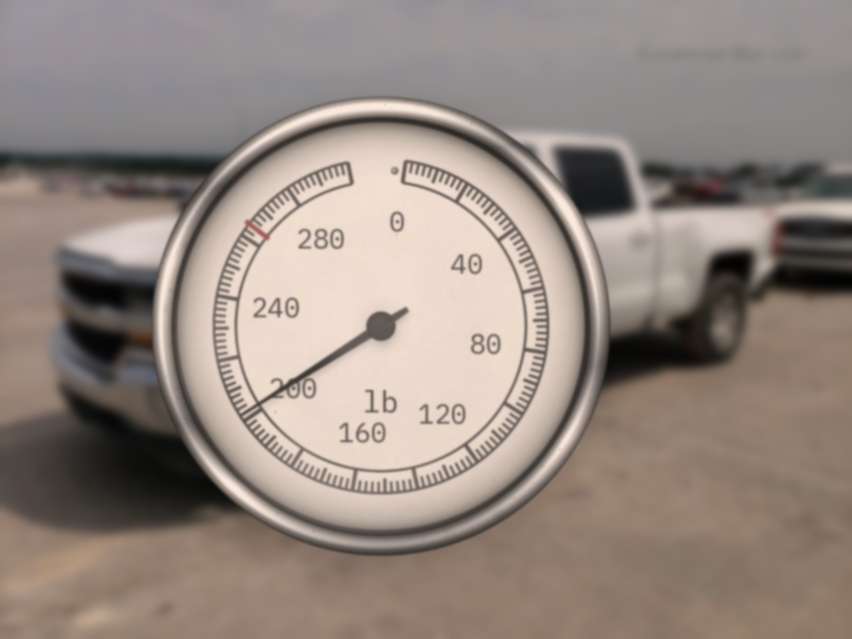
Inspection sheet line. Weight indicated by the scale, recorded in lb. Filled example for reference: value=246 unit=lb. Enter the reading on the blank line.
value=202 unit=lb
